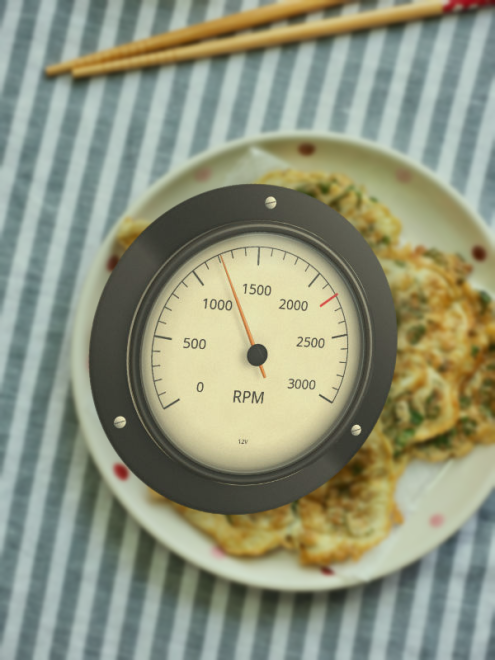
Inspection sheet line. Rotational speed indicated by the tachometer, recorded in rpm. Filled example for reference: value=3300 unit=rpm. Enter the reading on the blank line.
value=1200 unit=rpm
